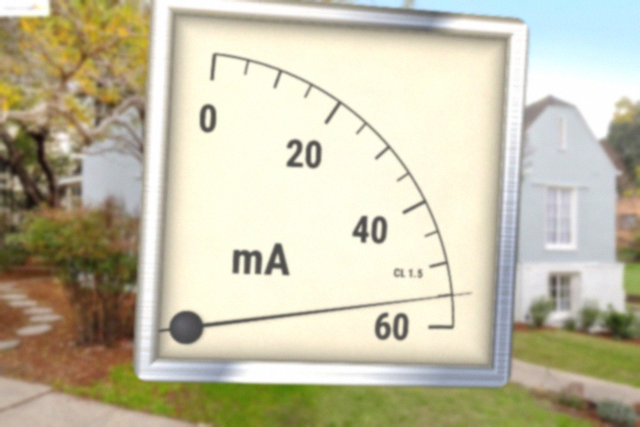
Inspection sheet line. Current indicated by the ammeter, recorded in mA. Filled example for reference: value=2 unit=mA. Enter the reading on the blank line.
value=55 unit=mA
